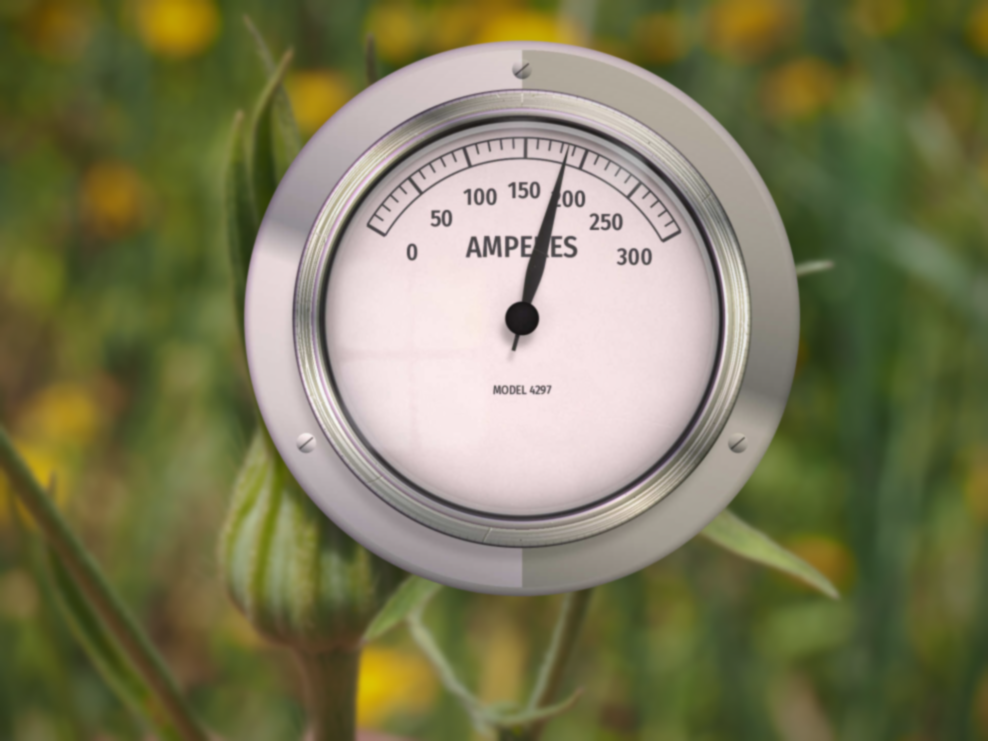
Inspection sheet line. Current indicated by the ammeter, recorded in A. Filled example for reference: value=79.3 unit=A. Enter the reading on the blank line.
value=185 unit=A
